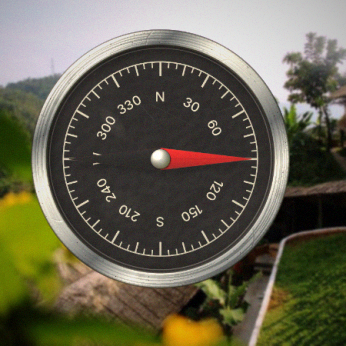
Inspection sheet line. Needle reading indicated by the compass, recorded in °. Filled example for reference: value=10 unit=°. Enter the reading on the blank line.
value=90 unit=°
